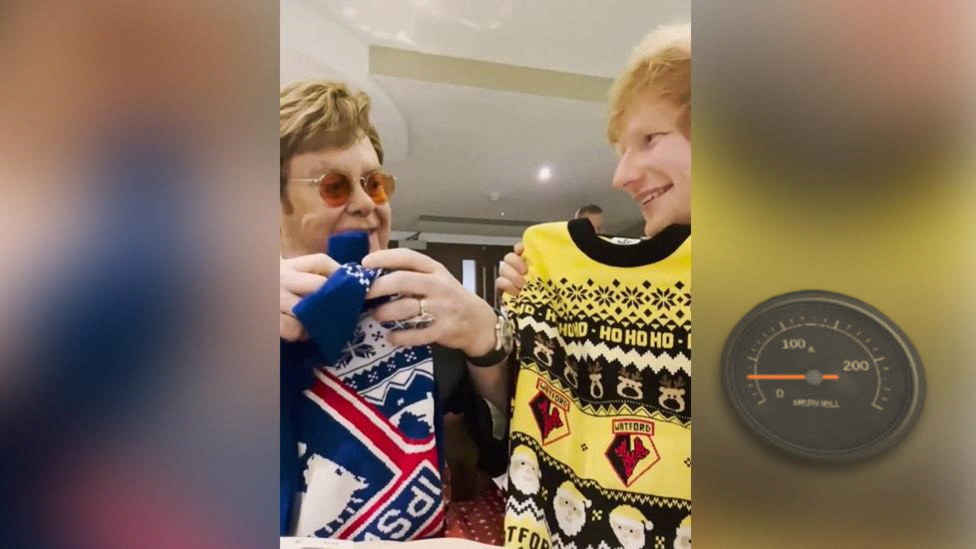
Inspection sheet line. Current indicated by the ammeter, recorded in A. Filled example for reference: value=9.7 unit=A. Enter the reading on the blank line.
value=30 unit=A
